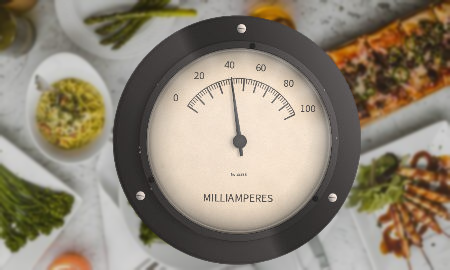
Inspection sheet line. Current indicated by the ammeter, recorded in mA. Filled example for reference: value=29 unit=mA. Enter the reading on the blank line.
value=40 unit=mA
